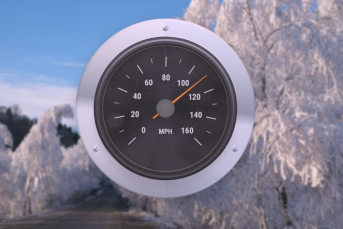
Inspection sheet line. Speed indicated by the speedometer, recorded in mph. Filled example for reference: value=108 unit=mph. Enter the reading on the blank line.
value=110 unit=mph
